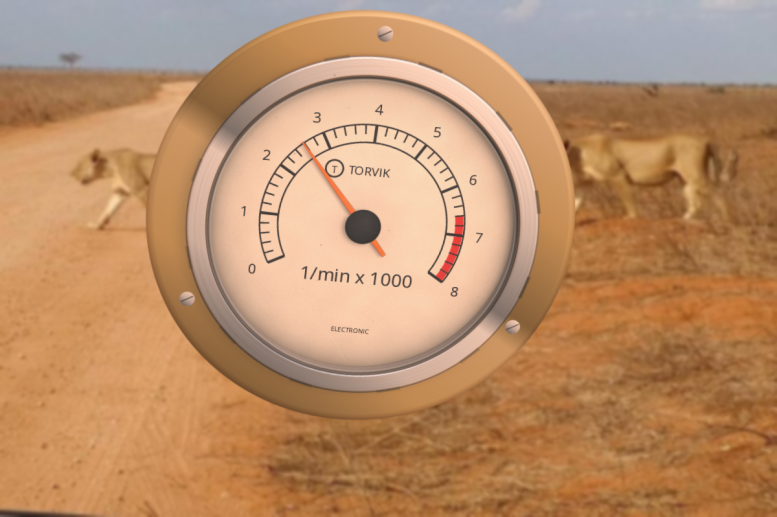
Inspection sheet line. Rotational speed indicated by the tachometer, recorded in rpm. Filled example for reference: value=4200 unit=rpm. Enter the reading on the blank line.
value=2600 unit=rpm
